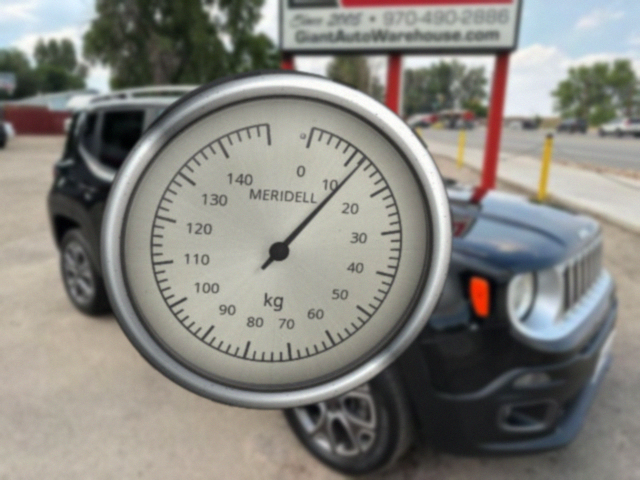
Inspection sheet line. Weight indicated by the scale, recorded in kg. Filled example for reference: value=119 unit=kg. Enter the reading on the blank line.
value=12 unit=kg
